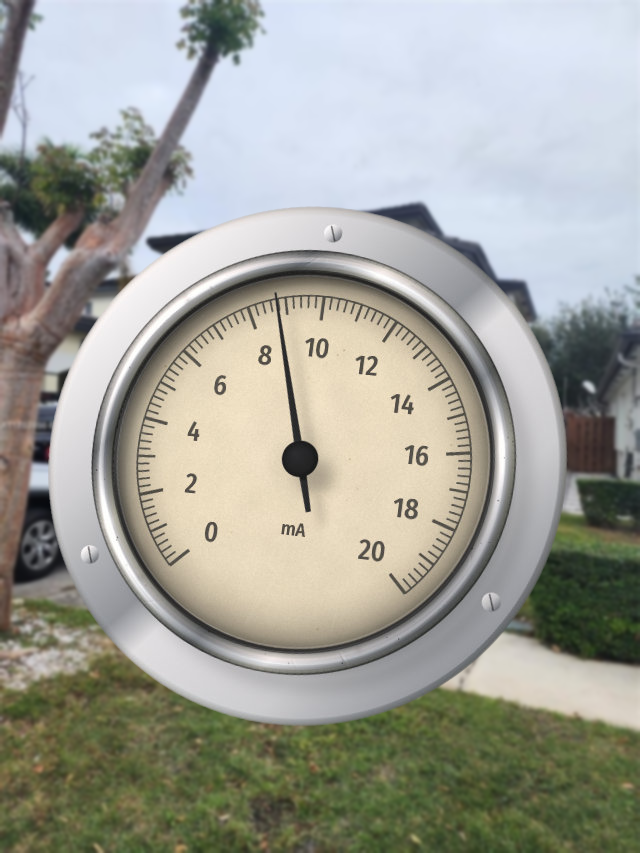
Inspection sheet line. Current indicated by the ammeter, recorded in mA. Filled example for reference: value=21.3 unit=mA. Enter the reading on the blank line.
value=8.8 unit=mA
